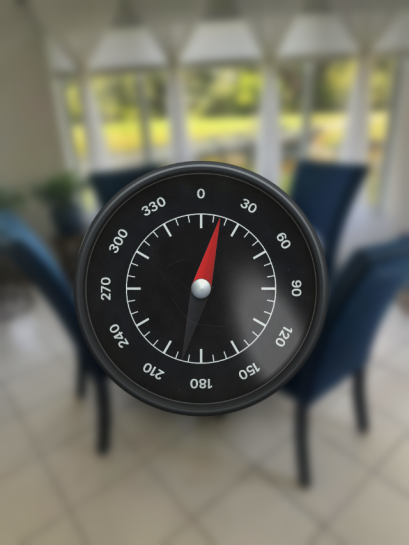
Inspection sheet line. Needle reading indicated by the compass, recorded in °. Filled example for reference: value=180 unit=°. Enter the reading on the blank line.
value=15 unit=°
